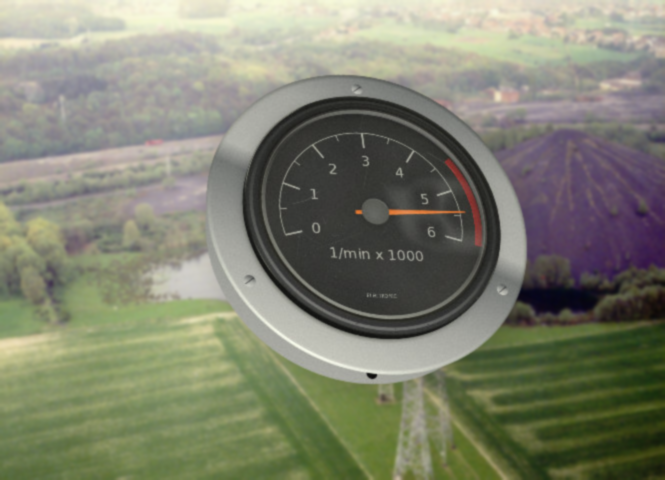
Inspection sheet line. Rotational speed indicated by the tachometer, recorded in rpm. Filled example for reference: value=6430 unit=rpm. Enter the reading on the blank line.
value=5500 unit=rpm
